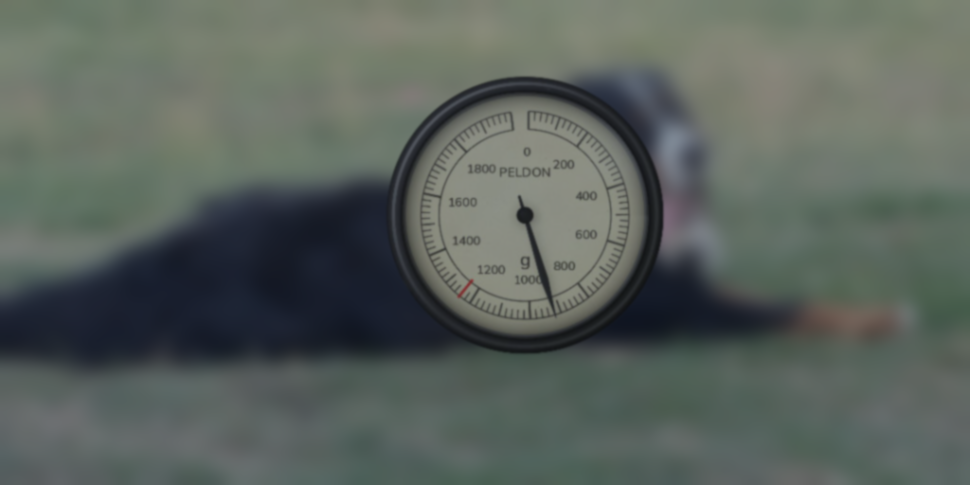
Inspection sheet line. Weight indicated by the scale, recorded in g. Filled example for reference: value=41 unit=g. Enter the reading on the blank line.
value=920 unit=g
